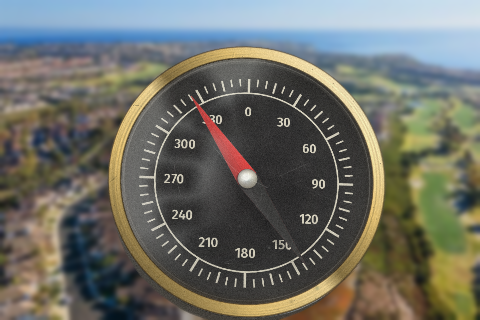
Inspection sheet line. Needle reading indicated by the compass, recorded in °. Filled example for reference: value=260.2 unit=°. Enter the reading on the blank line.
value=325 unit=°
